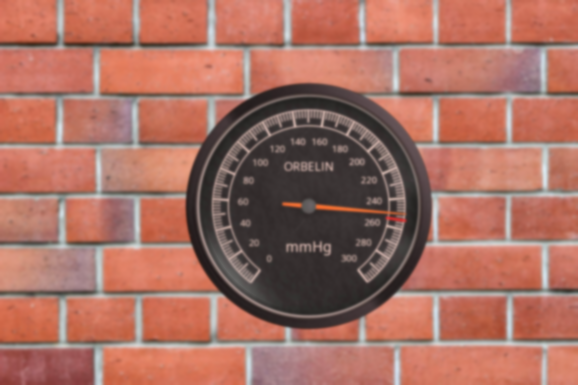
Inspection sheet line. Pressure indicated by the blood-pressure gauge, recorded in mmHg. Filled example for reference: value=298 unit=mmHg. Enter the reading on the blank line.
value=250 unit=mmHg
